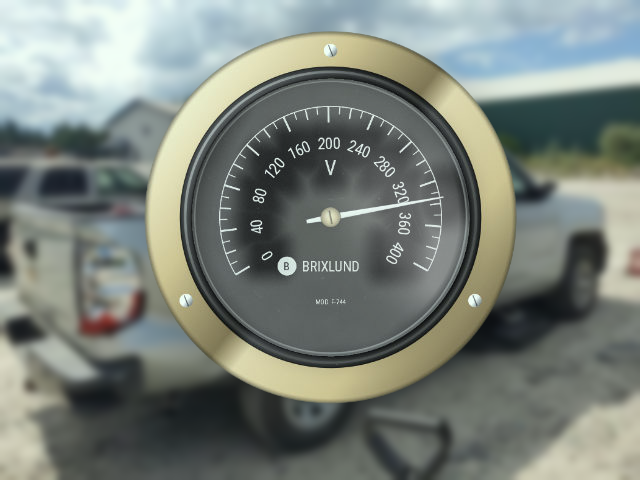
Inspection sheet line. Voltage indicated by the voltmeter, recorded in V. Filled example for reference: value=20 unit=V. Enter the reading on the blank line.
value=335 unit=V
